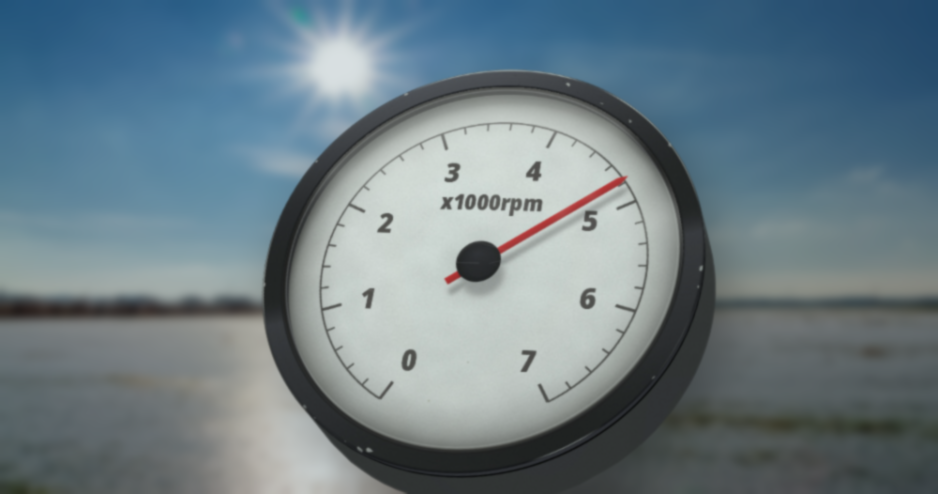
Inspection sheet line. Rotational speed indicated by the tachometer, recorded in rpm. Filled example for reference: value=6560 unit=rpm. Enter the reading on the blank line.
value=4800 unit=rpm
